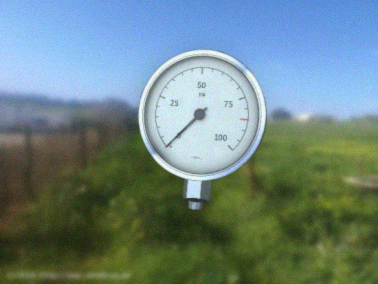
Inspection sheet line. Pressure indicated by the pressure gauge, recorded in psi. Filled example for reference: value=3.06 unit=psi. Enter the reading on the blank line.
value=0 unit=psi
